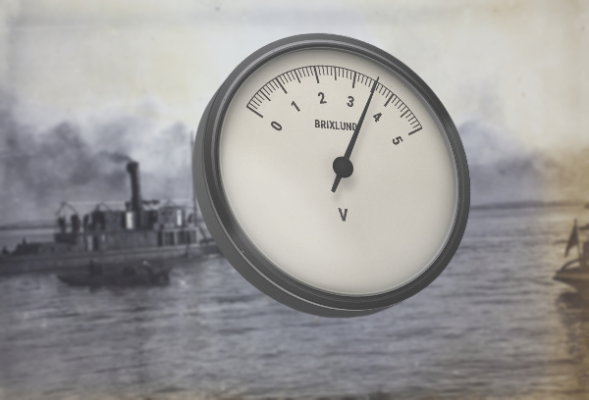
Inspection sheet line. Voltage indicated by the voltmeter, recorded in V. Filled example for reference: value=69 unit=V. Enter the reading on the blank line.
value=3.5 unit=V
